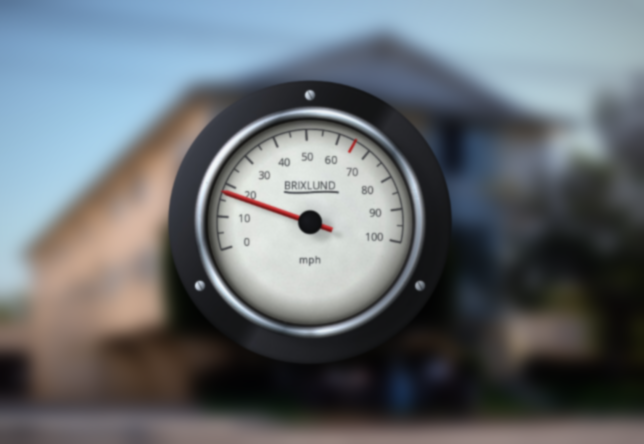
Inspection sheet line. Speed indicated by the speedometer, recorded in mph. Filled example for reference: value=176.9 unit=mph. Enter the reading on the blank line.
value=17.5 unit=mph
